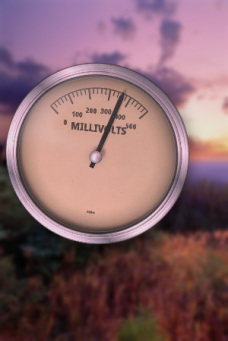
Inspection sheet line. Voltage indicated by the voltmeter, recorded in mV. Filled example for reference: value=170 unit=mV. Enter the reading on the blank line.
value=360 unit=mV
